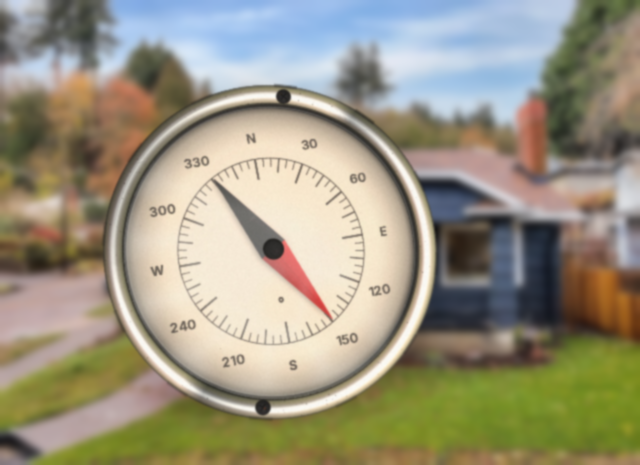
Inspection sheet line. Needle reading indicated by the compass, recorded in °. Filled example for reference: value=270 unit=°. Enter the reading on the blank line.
value=150 unit=°
